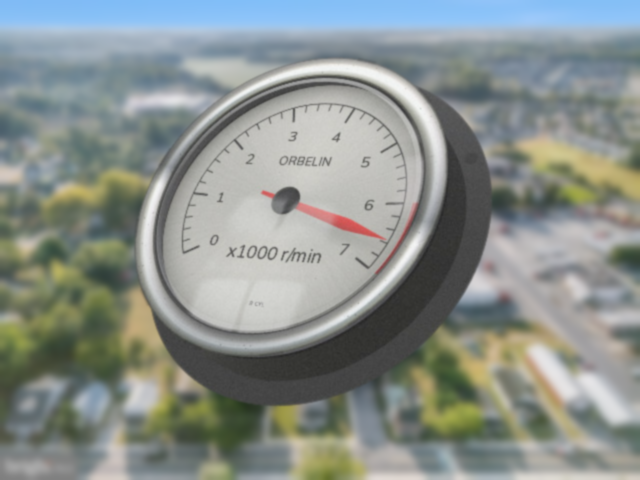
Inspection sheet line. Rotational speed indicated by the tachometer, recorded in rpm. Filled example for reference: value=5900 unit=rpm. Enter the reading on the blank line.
value=6600 unit=rpm
